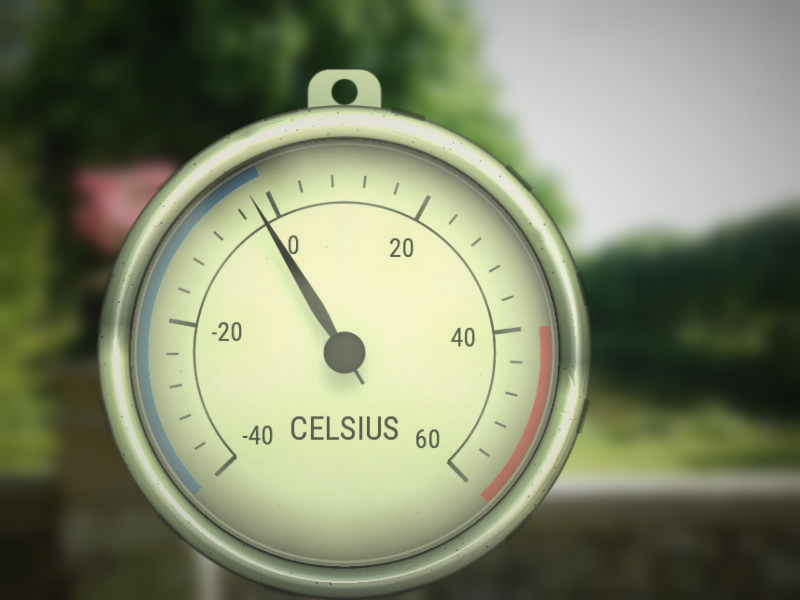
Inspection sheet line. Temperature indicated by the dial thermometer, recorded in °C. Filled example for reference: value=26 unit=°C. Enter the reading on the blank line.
value=-2 unit=°C
